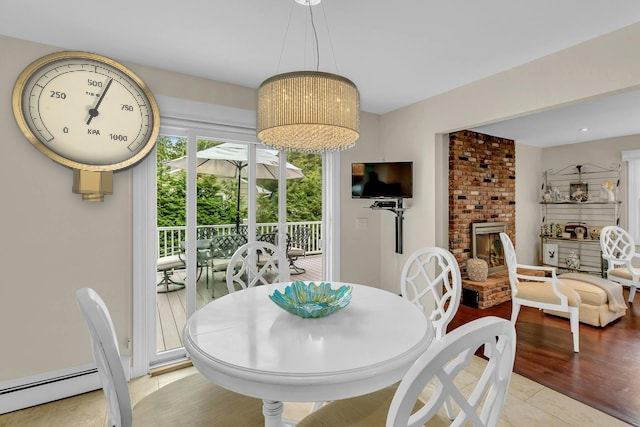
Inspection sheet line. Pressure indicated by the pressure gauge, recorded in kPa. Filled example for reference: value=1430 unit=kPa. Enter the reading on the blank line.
value=575 unit=kPa
